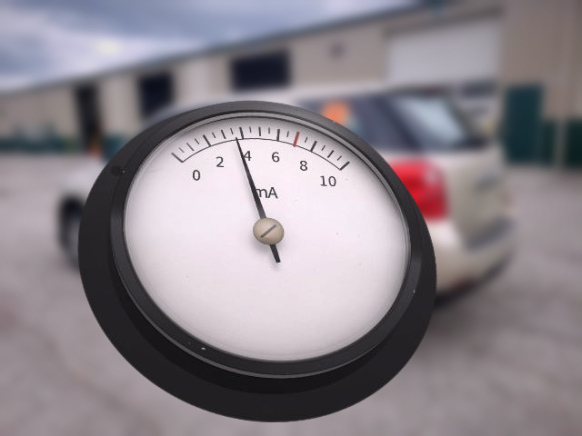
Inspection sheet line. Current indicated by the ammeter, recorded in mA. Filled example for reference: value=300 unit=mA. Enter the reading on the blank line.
value=3.5 unit=mA
